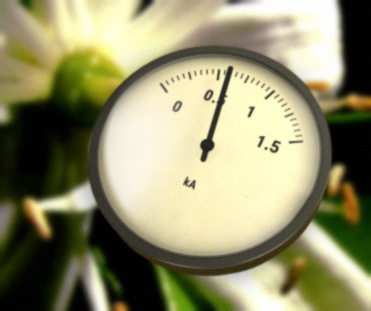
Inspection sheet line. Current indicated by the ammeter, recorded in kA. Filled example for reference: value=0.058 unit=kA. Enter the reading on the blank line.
value=0.6 unit=kA
